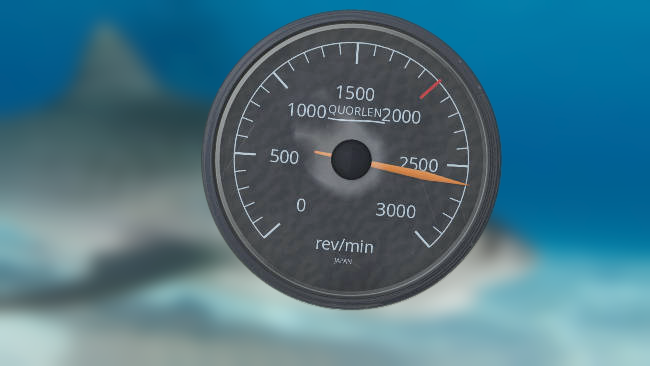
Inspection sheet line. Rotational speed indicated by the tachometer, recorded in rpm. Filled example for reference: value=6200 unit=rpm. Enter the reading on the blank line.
value=2600 unit=rpm
